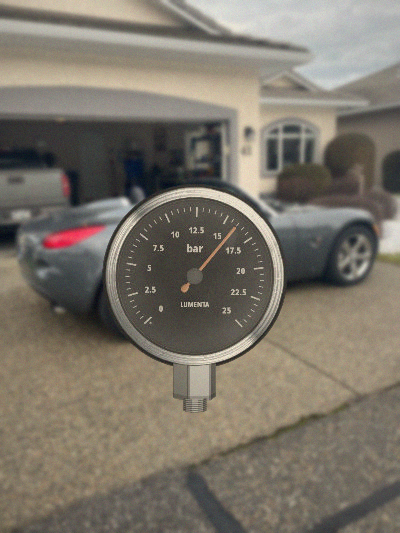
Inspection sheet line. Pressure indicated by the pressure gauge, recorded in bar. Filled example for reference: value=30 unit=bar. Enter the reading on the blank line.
value=16 unit=bar
